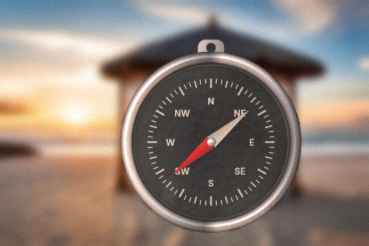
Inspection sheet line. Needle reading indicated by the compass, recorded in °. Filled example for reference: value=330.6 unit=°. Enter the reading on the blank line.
value=230 unit=°
